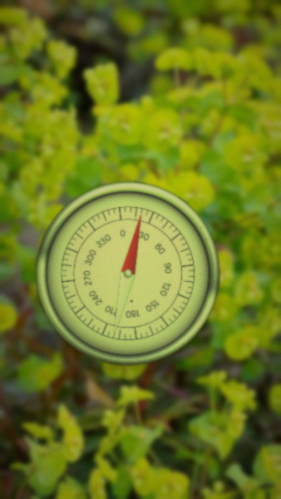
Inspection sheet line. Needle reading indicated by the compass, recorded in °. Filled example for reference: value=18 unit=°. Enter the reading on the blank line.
value=20 unit=°
